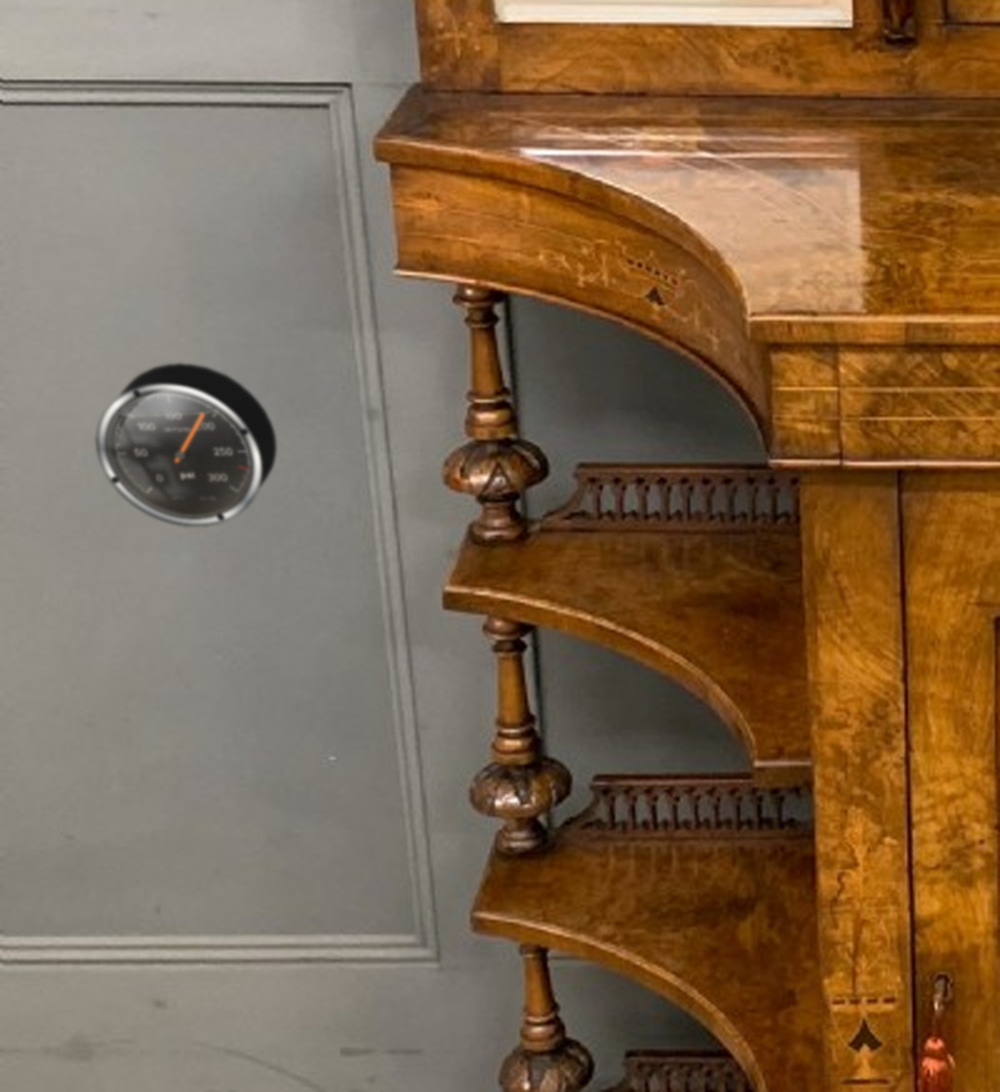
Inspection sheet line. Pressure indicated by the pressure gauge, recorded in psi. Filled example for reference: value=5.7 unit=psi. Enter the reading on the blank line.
value=190 unit=psi
